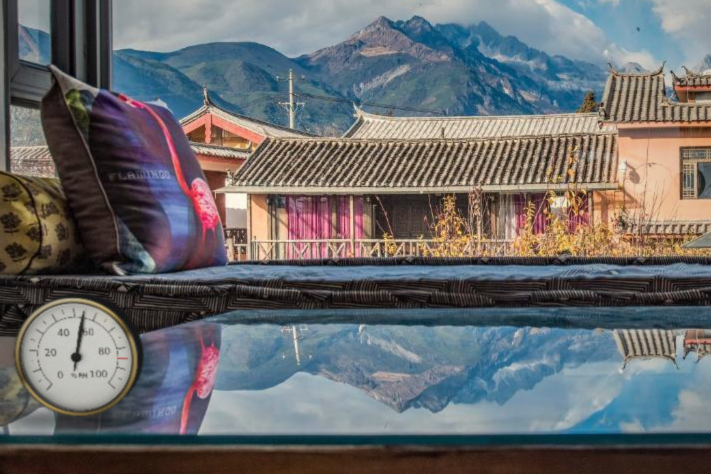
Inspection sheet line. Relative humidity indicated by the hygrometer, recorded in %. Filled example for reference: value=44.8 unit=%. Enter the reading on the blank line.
value=55 unit=%
